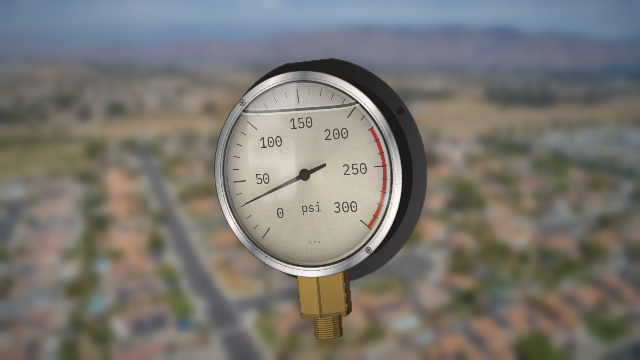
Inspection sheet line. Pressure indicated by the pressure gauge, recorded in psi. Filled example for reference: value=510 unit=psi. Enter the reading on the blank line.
value=30 unit=psi
